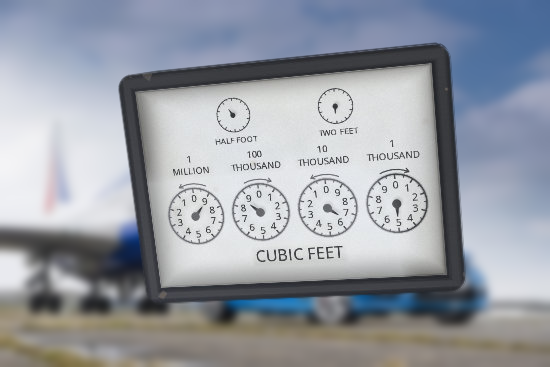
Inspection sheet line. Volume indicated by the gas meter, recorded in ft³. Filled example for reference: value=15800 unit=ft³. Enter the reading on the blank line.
value=886500 unit=ft³
